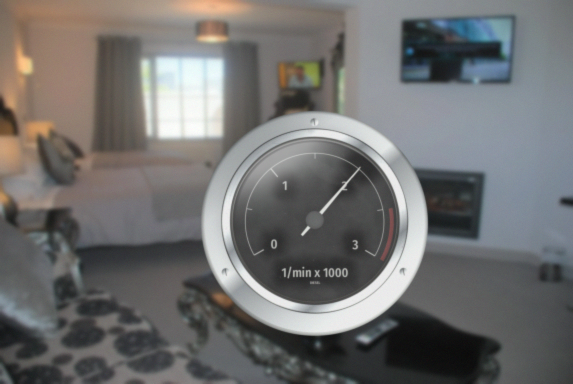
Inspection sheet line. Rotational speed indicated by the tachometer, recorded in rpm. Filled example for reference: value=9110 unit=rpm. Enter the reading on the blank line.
value=2000 unit=rpm
